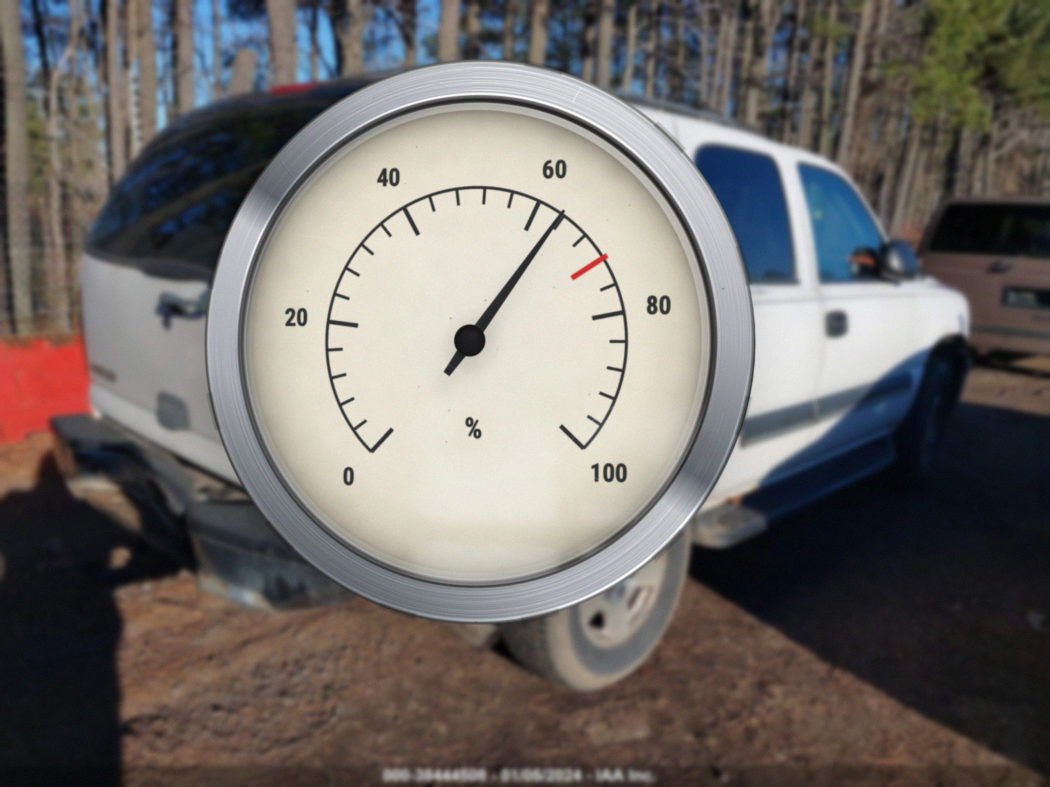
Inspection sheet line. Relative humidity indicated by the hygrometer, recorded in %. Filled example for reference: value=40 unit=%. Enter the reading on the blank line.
value=64 unit=%
